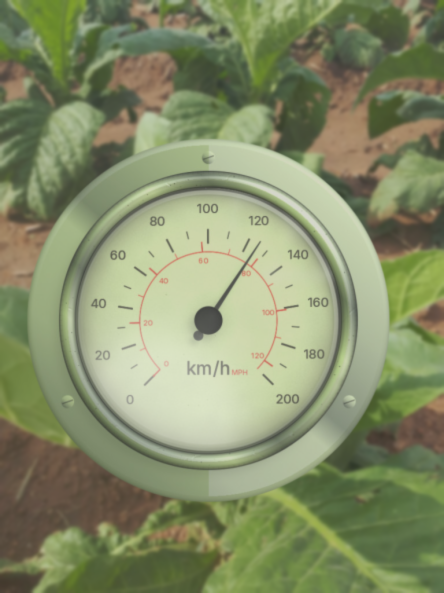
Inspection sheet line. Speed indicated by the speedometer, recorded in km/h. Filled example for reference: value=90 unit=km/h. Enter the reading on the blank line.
value=125 unit=km/h
